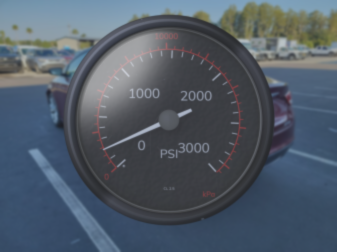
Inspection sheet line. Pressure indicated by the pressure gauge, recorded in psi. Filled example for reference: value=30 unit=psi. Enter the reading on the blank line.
value=200 unit=psi
